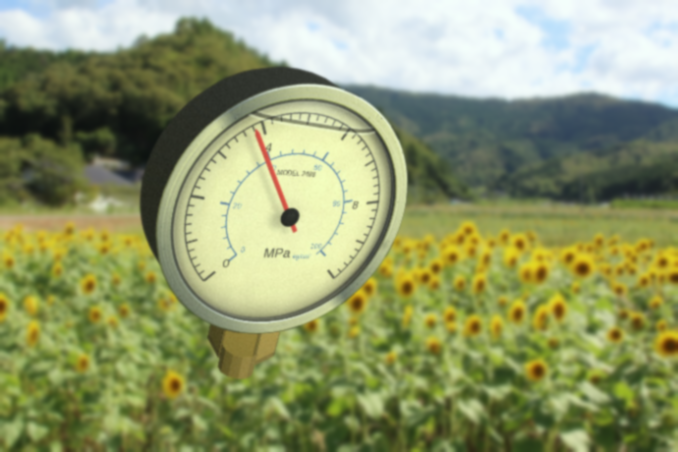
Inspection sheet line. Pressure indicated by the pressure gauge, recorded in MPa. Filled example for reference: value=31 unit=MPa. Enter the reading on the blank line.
value=3.8 unit=MPa
